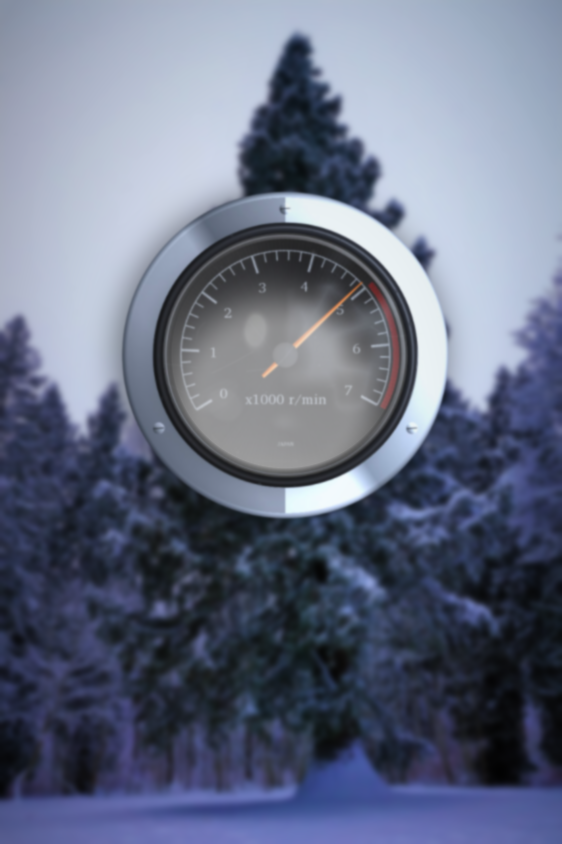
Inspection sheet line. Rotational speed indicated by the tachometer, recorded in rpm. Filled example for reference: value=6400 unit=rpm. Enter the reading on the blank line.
value=4900 unit=rpm
